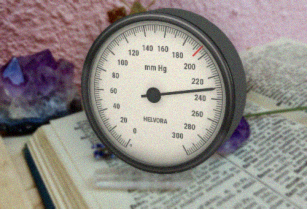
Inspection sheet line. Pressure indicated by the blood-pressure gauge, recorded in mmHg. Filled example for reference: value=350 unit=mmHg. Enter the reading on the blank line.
value=230 unit=mmHg
